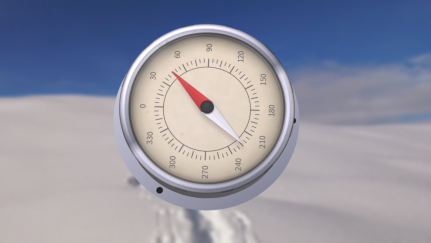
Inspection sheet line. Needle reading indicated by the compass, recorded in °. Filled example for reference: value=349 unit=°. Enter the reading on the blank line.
value=45 unit=°
